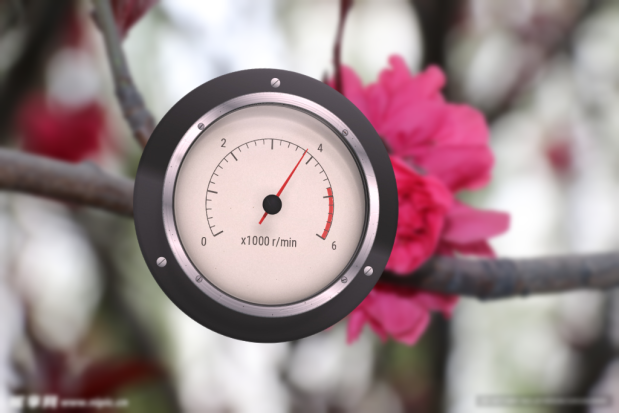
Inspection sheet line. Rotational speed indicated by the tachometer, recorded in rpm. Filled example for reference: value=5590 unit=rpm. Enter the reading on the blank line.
value=3800 unit=rpm
